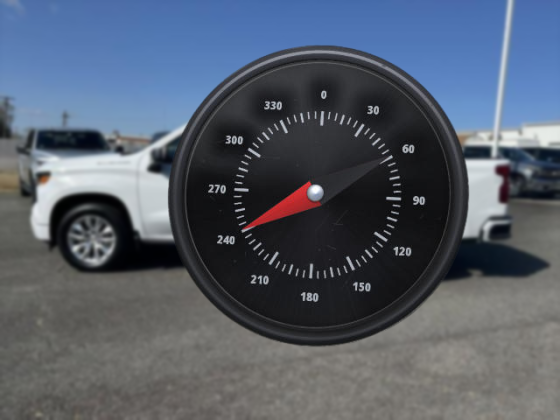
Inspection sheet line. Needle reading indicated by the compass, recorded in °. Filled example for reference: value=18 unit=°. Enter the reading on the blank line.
value=240 unit=°
